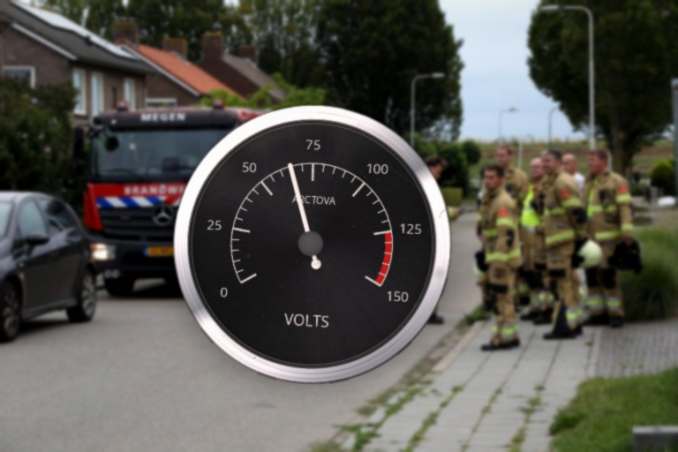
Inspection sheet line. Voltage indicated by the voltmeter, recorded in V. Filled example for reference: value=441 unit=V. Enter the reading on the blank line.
value=65 unit=V
